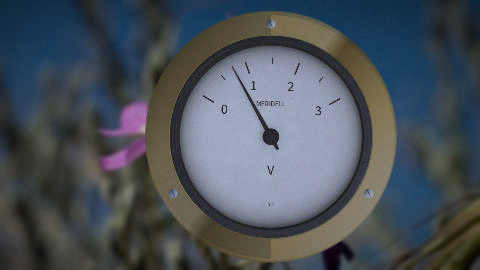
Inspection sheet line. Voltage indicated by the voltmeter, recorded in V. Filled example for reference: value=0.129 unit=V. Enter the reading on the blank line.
value=0.75 unit=V
